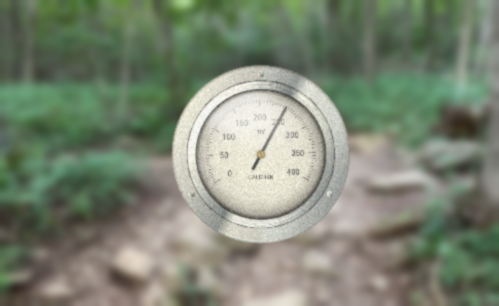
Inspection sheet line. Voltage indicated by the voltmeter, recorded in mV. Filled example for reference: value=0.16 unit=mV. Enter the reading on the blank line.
value=250 unit=mV
